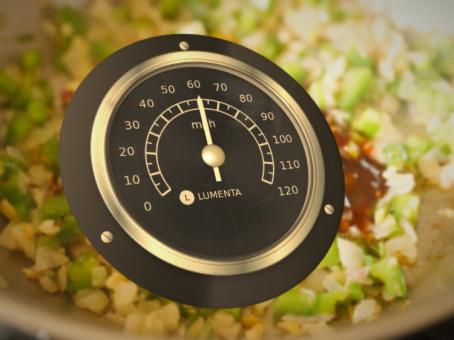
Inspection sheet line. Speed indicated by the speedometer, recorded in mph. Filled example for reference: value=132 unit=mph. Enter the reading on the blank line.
value=60 unit=mph
